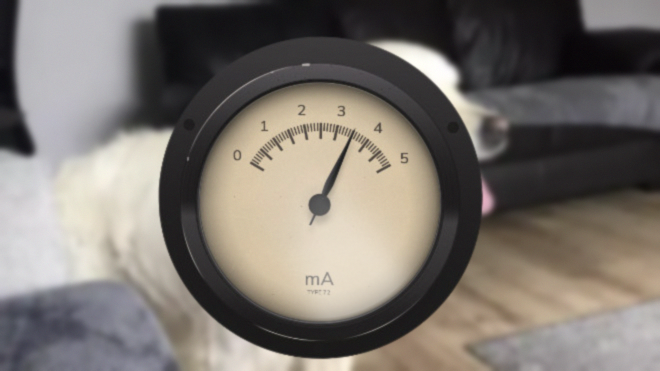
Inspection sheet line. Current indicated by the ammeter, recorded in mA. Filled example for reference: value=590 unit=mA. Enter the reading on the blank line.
value=3.5 unit=mA
